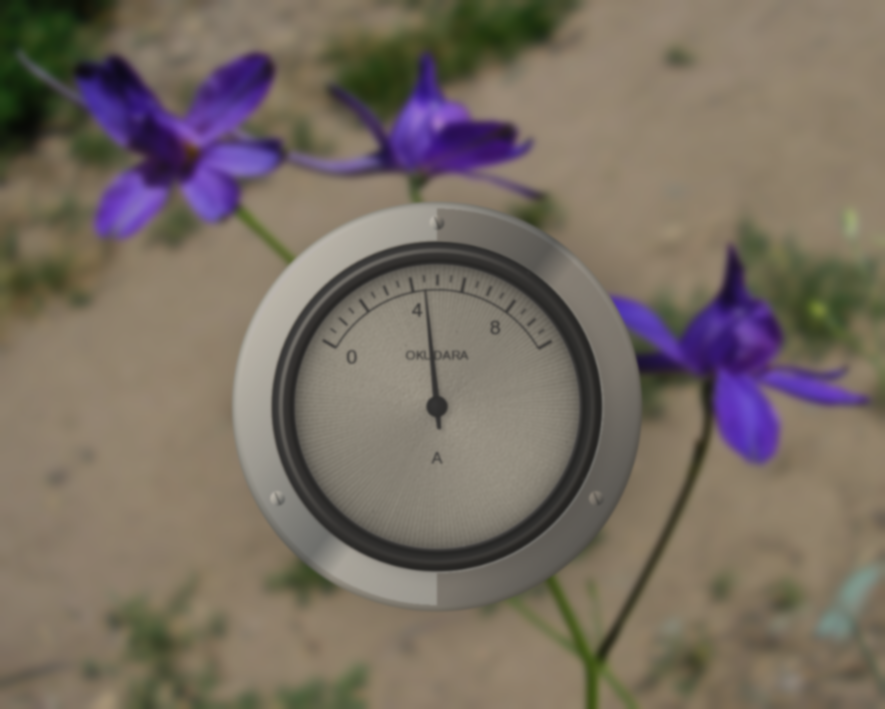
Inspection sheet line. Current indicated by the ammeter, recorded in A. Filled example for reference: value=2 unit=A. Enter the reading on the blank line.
value=4.5 unit=A
